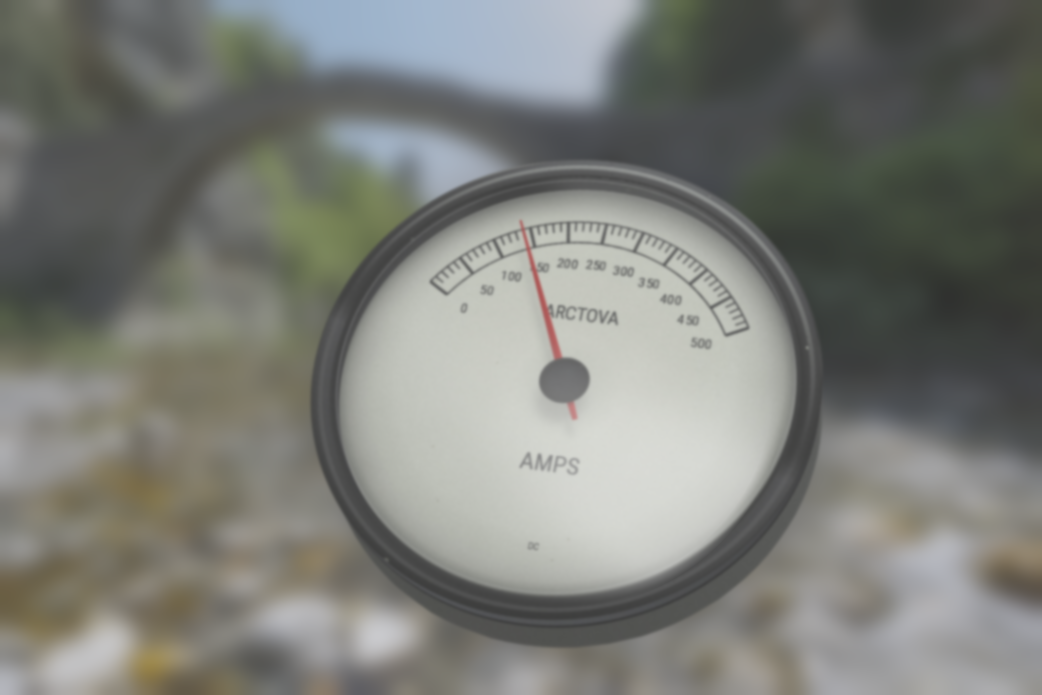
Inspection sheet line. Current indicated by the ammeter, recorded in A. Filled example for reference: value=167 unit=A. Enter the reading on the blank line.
value=140 unit=A
